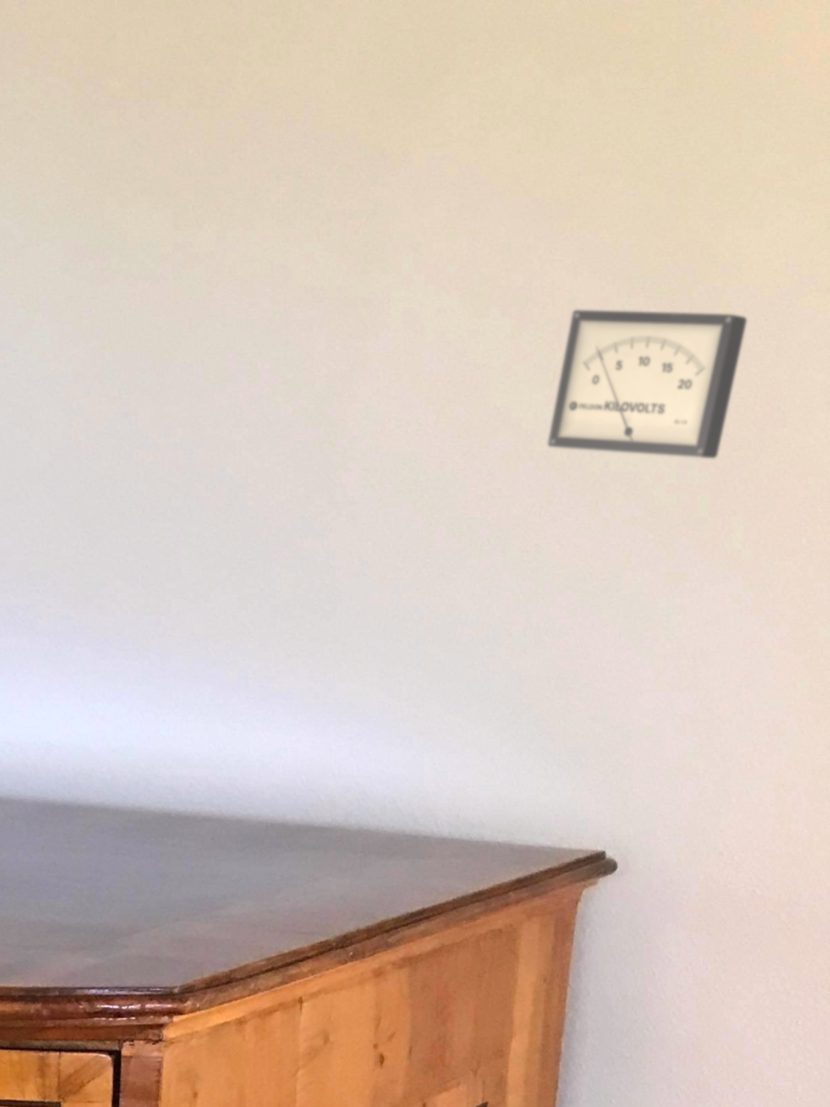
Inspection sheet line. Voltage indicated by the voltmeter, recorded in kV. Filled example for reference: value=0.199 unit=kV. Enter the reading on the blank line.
value=2.5 unit=kV
